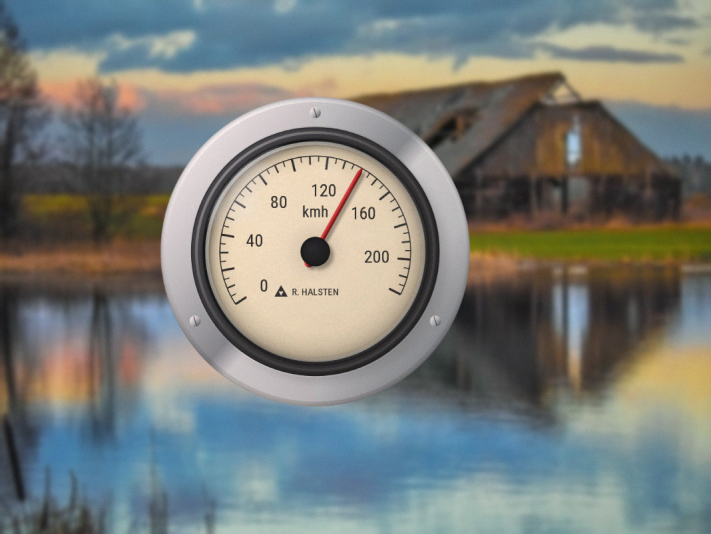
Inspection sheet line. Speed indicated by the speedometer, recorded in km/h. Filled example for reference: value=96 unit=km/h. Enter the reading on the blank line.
value=140 unit=km/h
